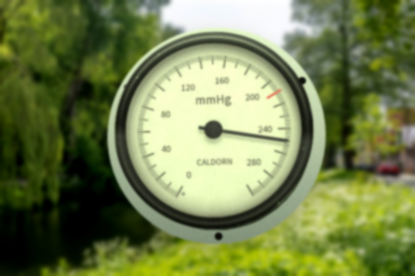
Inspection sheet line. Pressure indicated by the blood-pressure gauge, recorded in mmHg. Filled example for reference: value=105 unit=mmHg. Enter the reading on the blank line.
value=250 unit=mmHg
